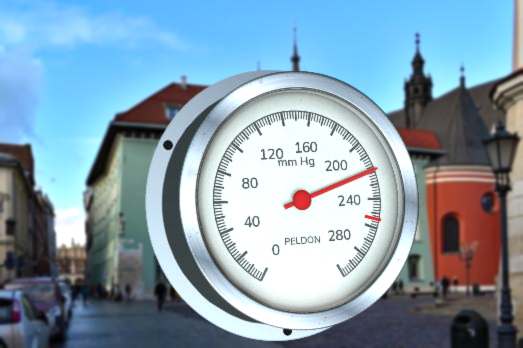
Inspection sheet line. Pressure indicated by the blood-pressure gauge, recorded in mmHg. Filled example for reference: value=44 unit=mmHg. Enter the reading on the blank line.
value=220 unit=mmHg
